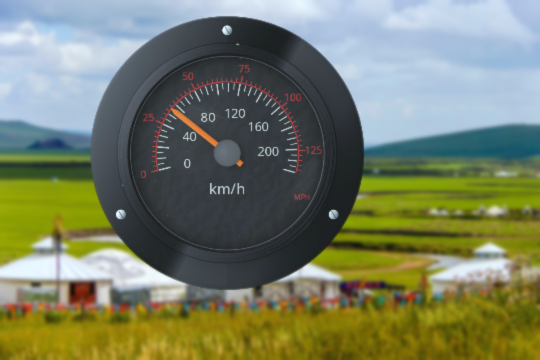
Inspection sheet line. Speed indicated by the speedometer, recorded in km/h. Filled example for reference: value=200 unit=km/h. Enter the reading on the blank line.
value=55 unit=km/h
